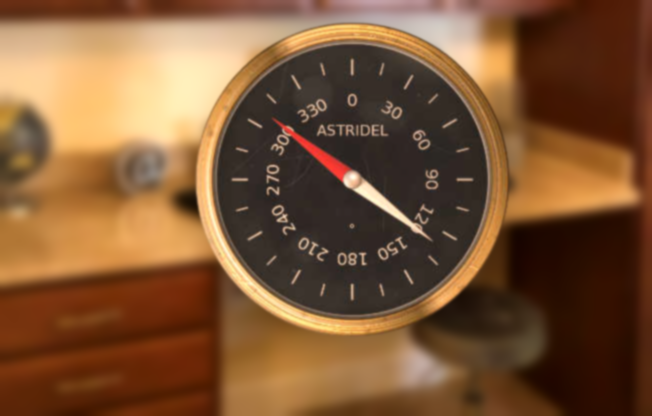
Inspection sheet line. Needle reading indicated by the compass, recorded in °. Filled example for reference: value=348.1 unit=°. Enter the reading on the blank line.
value=307.5 unit=°
